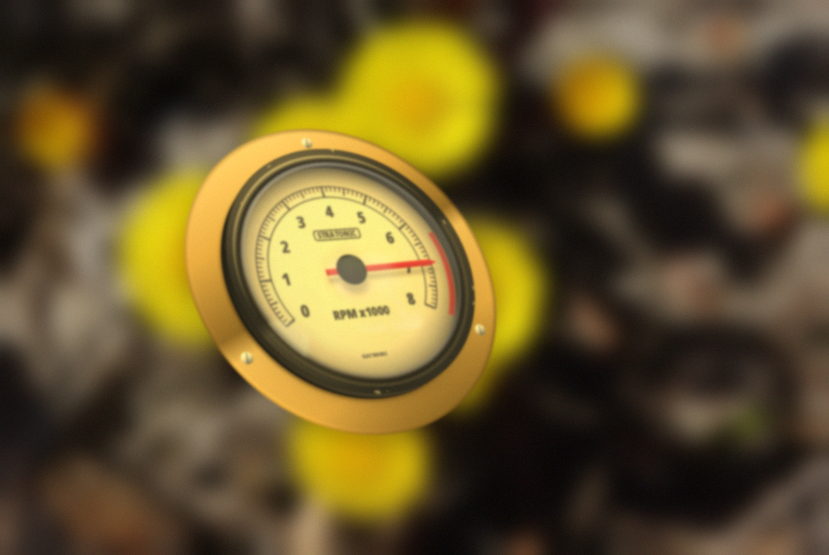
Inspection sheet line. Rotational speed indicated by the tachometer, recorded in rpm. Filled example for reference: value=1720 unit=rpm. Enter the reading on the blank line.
value=7000 unit=rpm
